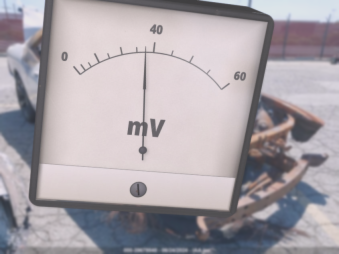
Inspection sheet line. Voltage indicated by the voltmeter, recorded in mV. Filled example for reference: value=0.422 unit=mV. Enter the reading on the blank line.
value=37.5 unit=mV
